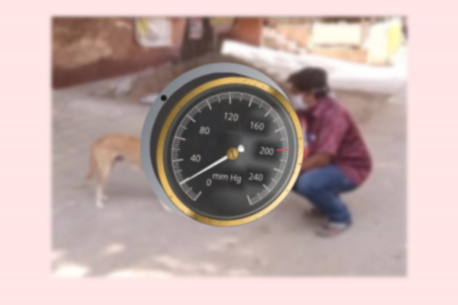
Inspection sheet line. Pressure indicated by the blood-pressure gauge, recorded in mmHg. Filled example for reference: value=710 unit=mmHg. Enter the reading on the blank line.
value=20 unit=mmHg
